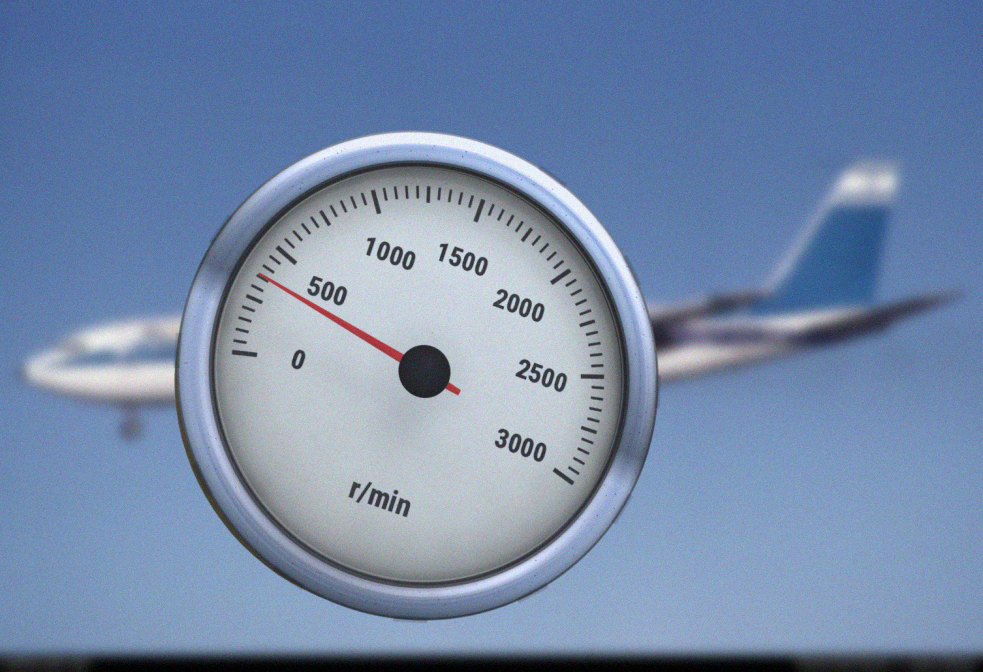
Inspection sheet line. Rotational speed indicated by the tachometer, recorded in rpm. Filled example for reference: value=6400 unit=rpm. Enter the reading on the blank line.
value=350 unit=rpm
